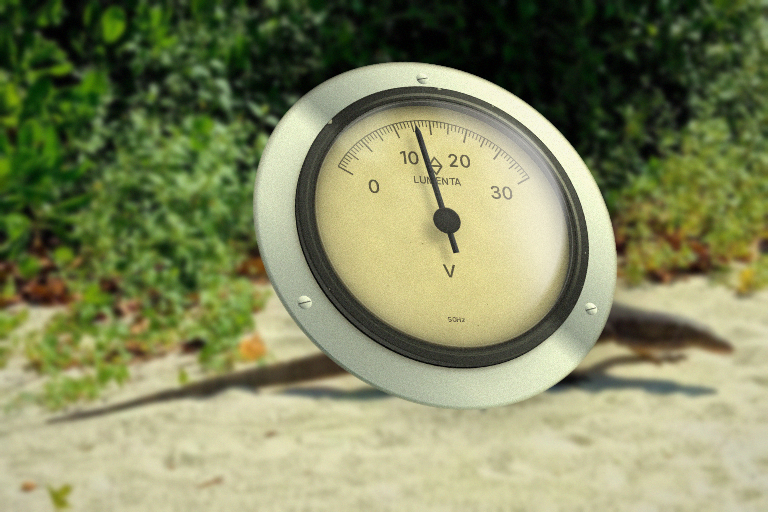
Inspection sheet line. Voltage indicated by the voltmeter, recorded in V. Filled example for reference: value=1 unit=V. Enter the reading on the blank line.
value=12.5 unit=V
